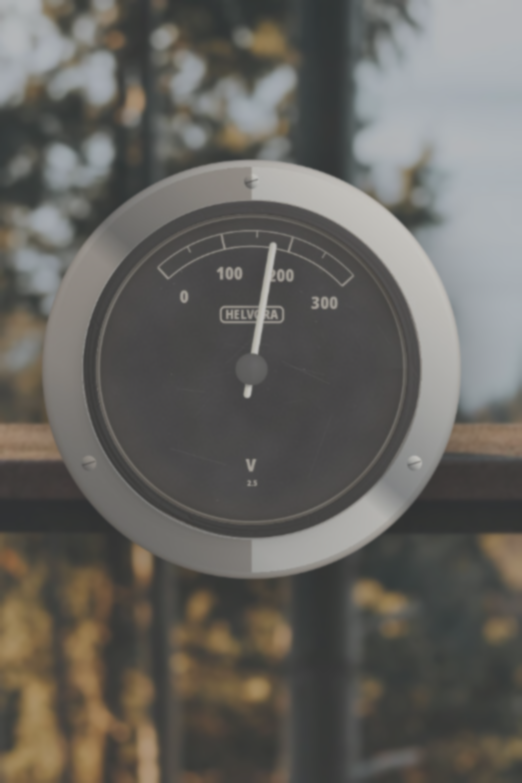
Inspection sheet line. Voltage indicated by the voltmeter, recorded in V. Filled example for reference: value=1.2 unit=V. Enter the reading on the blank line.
value=175 unit=V
